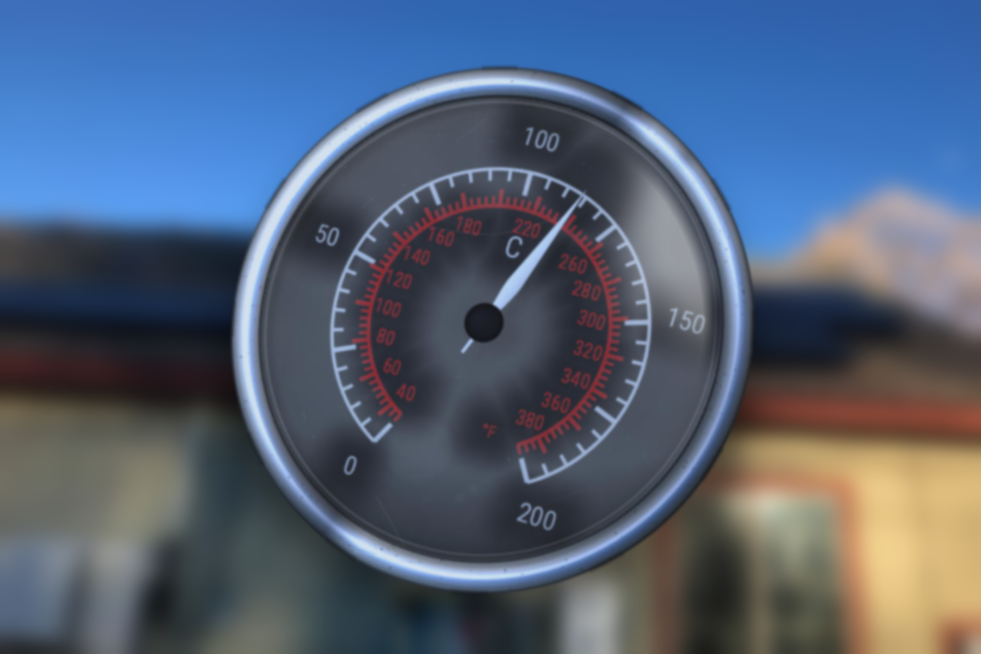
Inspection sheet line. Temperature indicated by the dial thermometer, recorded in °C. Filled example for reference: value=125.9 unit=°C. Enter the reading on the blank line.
value=115 unit=°C
